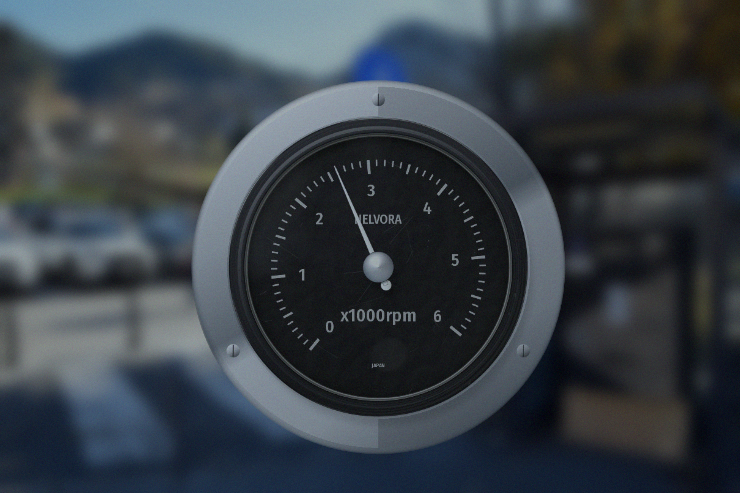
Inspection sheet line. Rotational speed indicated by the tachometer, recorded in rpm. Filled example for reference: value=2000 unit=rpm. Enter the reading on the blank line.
value=2600 unit=rpm
